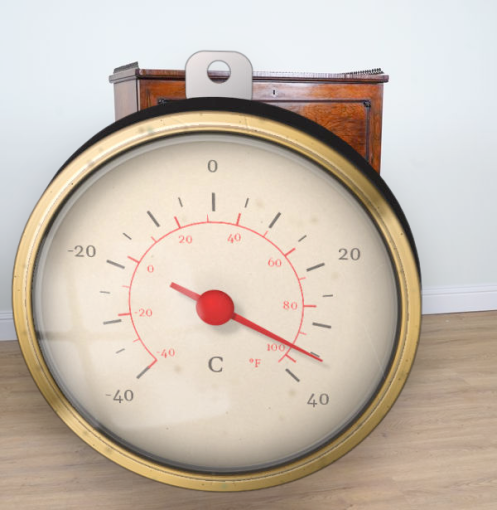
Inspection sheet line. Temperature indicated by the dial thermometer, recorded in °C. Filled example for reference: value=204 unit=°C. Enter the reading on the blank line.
value=35 unit=°C
